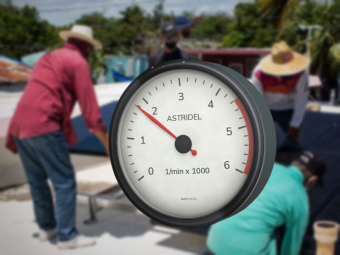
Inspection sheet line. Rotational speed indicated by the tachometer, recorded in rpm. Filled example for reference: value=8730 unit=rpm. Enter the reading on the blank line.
value=1800 unit=rpm
